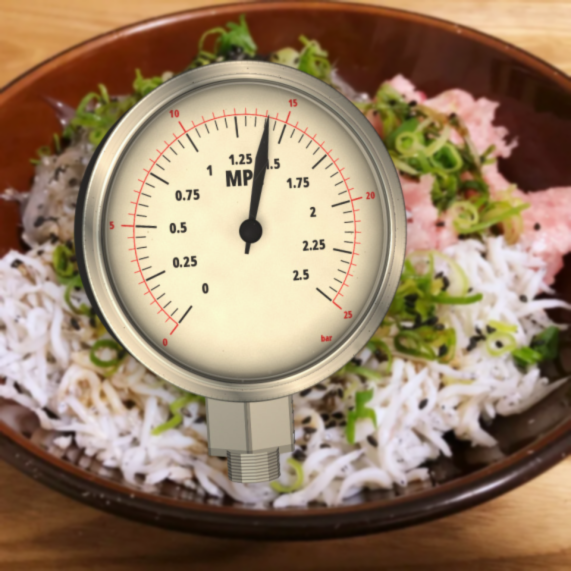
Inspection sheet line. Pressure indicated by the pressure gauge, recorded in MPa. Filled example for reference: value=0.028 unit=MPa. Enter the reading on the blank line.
value=1.4 unit=MPa
